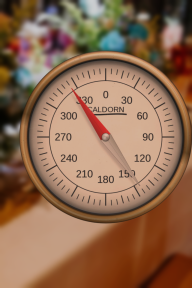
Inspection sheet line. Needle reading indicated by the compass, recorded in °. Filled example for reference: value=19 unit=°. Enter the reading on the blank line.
value=325 unit=°
